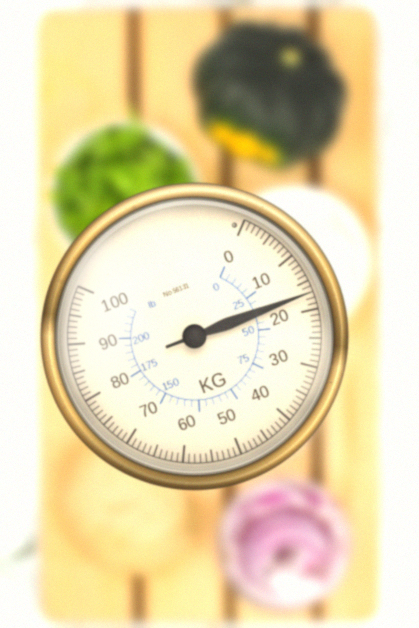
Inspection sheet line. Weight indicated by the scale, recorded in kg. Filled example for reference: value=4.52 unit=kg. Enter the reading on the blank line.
value=17 unit=kg
